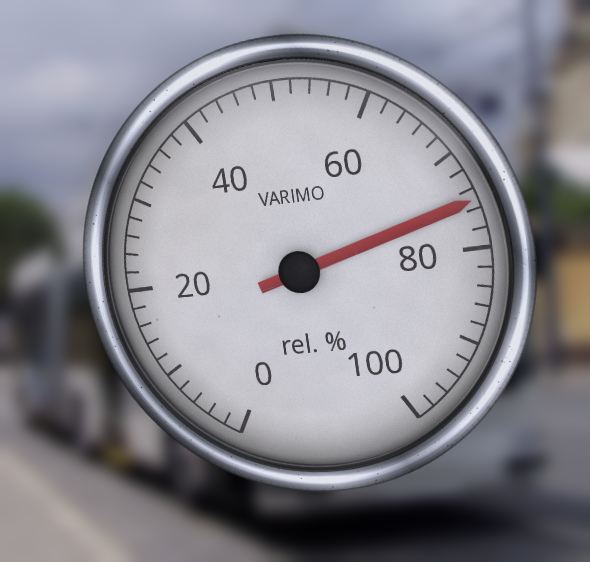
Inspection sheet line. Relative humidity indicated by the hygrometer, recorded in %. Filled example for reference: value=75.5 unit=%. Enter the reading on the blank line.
value=75 unit=%
